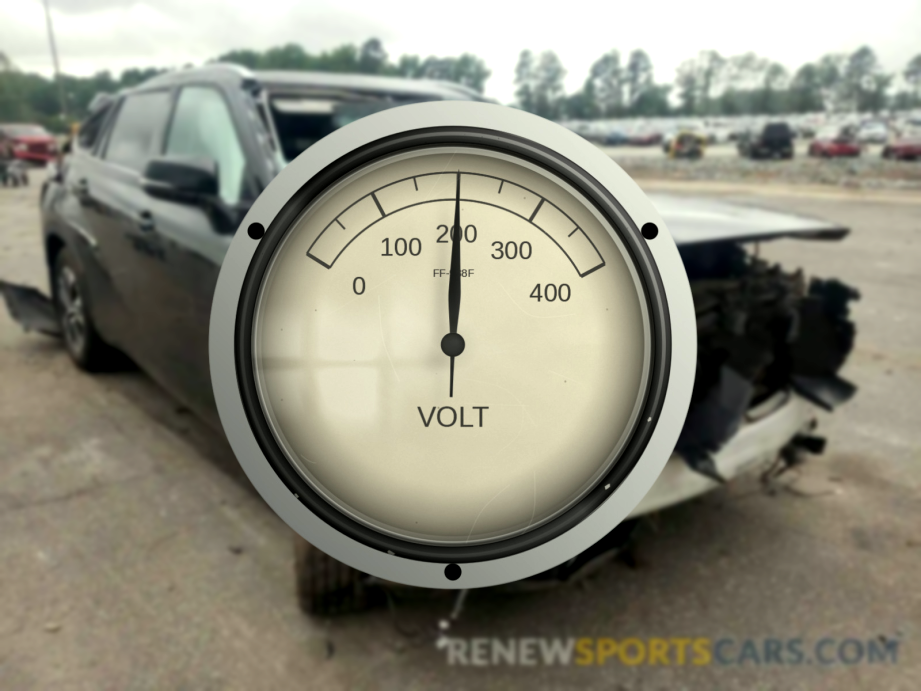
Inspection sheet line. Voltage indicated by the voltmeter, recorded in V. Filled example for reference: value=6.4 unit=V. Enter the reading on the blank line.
value=200 unit=V
